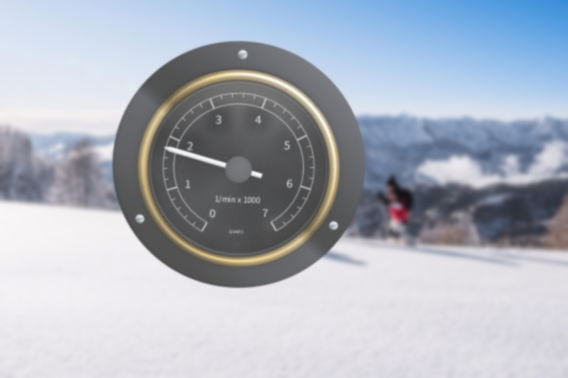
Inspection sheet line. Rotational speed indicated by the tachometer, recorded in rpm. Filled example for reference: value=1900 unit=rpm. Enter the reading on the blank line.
value=1800 unit=rpm
